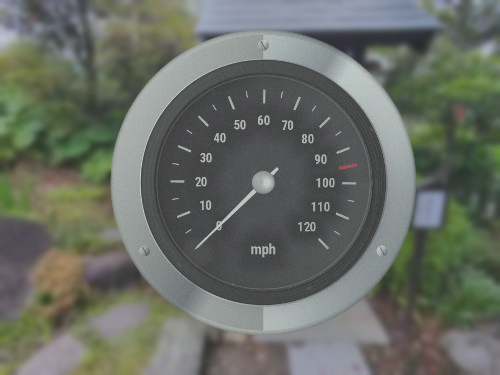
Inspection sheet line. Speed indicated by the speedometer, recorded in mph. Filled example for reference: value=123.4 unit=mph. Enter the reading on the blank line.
value=0 unit=mph
